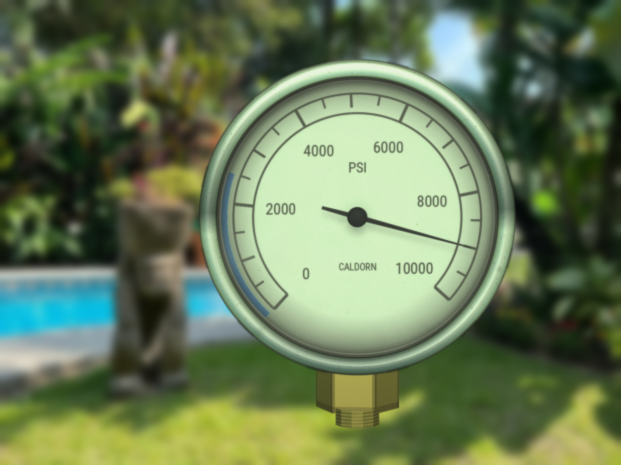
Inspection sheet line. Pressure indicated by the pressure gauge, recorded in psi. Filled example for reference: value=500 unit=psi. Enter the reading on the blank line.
value=9000 unit=psi
